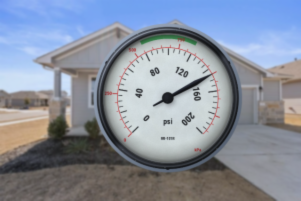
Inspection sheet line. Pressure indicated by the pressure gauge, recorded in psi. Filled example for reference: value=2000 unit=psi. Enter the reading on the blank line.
value=145 unit=psi
